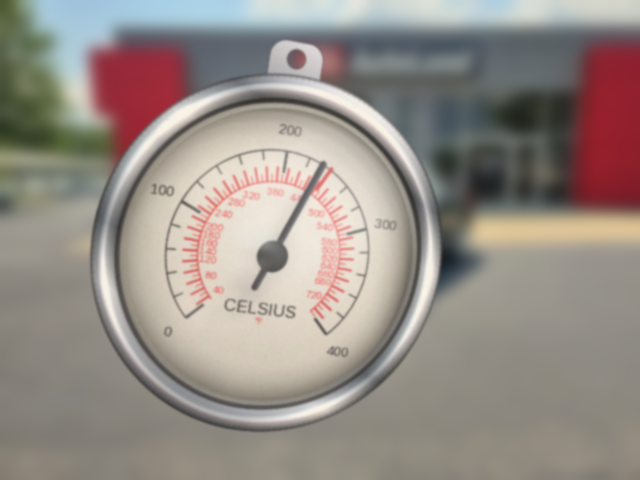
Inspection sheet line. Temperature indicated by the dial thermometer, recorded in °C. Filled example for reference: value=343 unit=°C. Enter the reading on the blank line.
value=230 unit=°C
